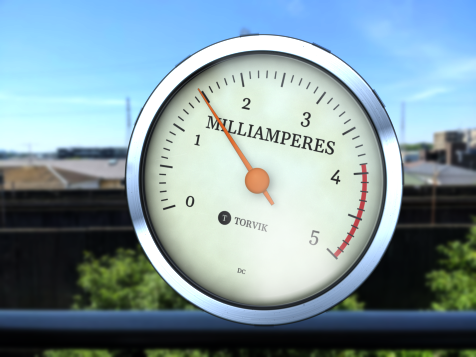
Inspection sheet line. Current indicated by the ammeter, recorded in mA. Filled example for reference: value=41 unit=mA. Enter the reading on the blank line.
value=1.5 unit=mA
